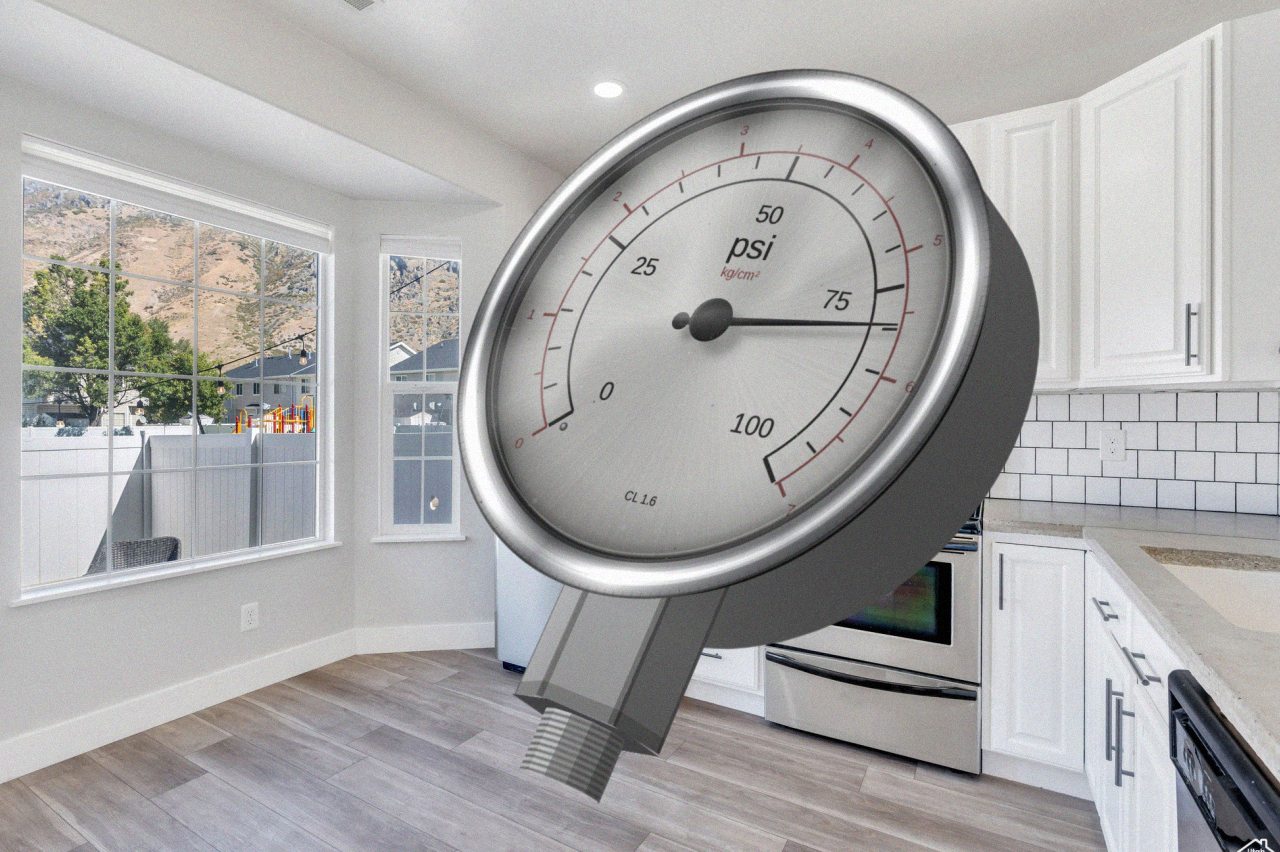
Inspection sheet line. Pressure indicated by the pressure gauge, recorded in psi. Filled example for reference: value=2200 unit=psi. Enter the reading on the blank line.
value=80 unit=psi
